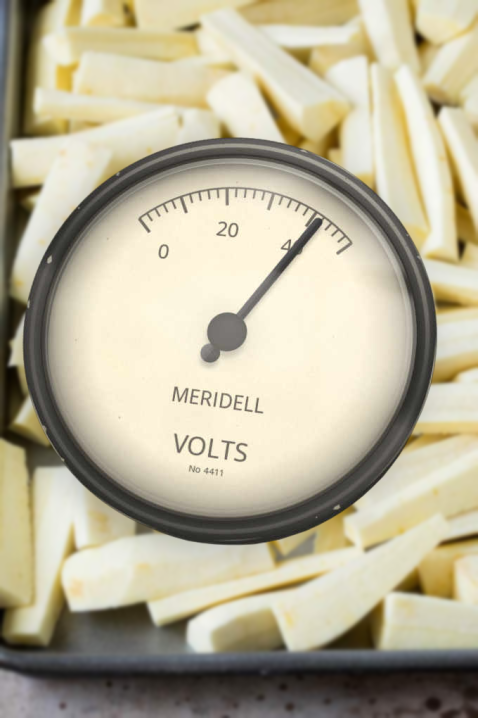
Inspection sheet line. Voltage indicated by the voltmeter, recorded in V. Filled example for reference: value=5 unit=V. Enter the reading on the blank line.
value=42 unit=V
